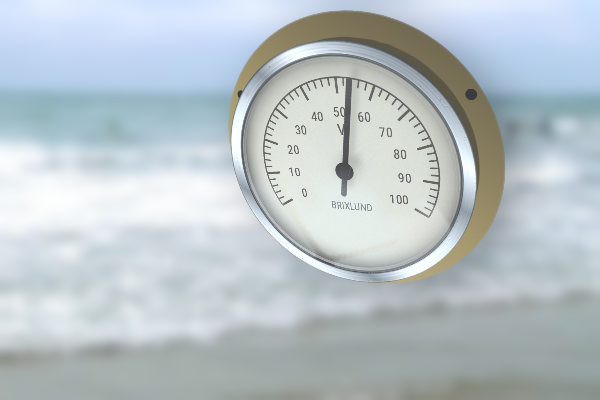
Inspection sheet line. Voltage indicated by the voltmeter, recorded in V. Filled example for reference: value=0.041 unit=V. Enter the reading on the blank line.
value=54 unit=V
